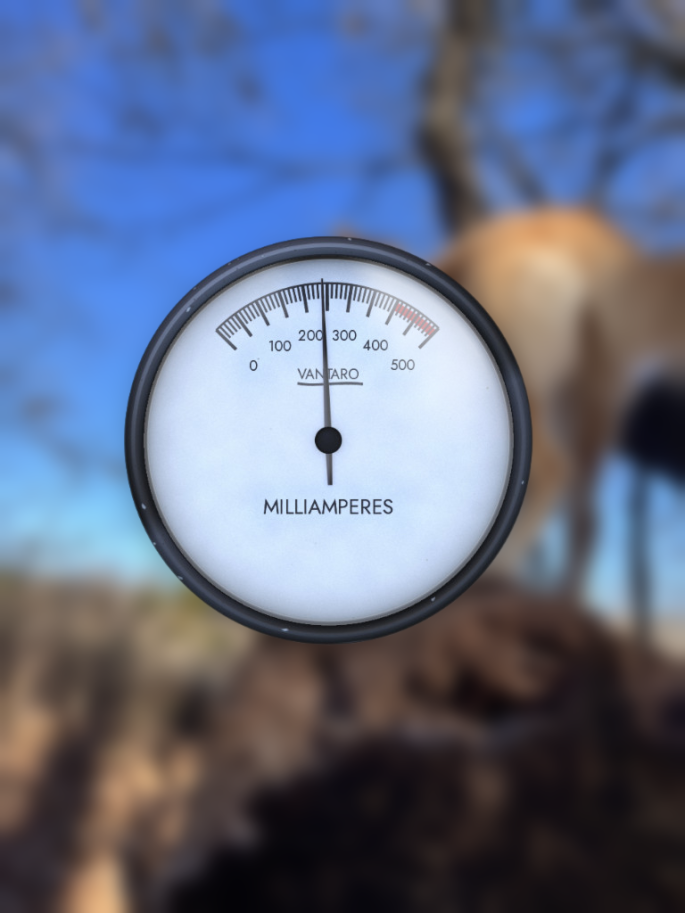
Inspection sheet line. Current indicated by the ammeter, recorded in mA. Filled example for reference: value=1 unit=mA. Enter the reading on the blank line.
value=240 unit=mA
